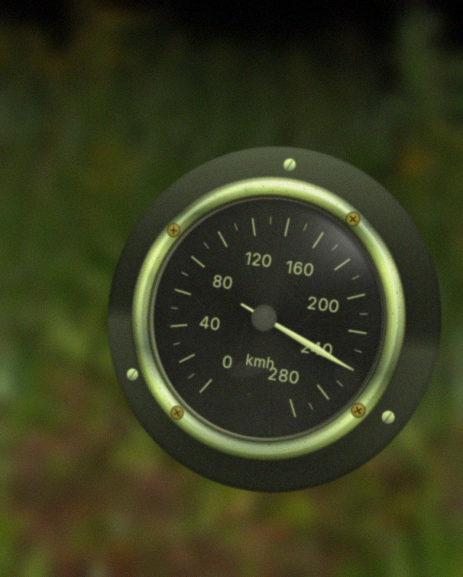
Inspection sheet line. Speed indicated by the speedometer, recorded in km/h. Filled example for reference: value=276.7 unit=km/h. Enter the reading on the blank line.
value=240 unit=km/h
